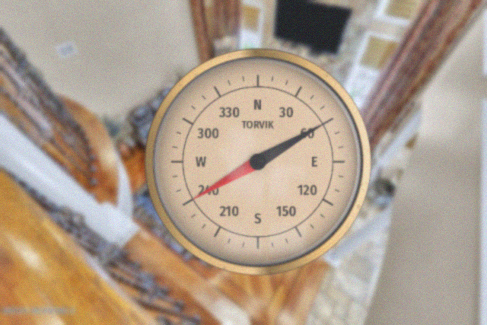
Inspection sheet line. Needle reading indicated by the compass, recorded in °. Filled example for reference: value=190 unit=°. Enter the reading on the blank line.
value=240 unit=°
